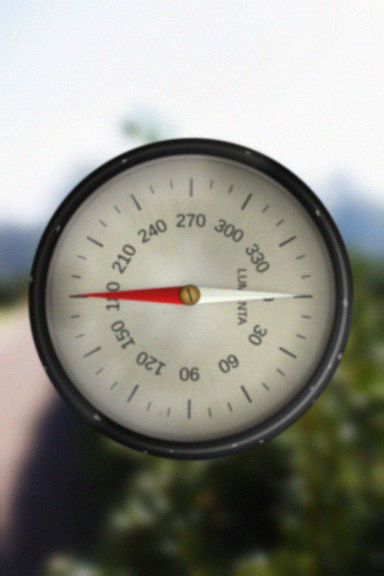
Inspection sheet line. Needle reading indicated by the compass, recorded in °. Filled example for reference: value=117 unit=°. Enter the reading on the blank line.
value=180 unit=°
